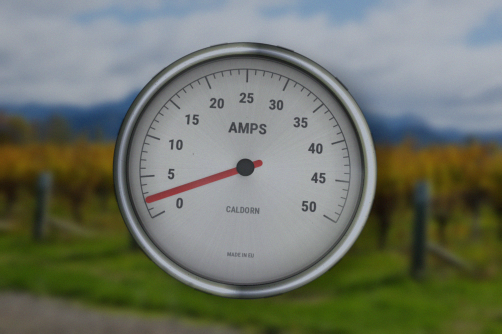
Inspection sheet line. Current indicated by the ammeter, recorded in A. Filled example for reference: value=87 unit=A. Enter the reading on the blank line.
value=2 unit=A
